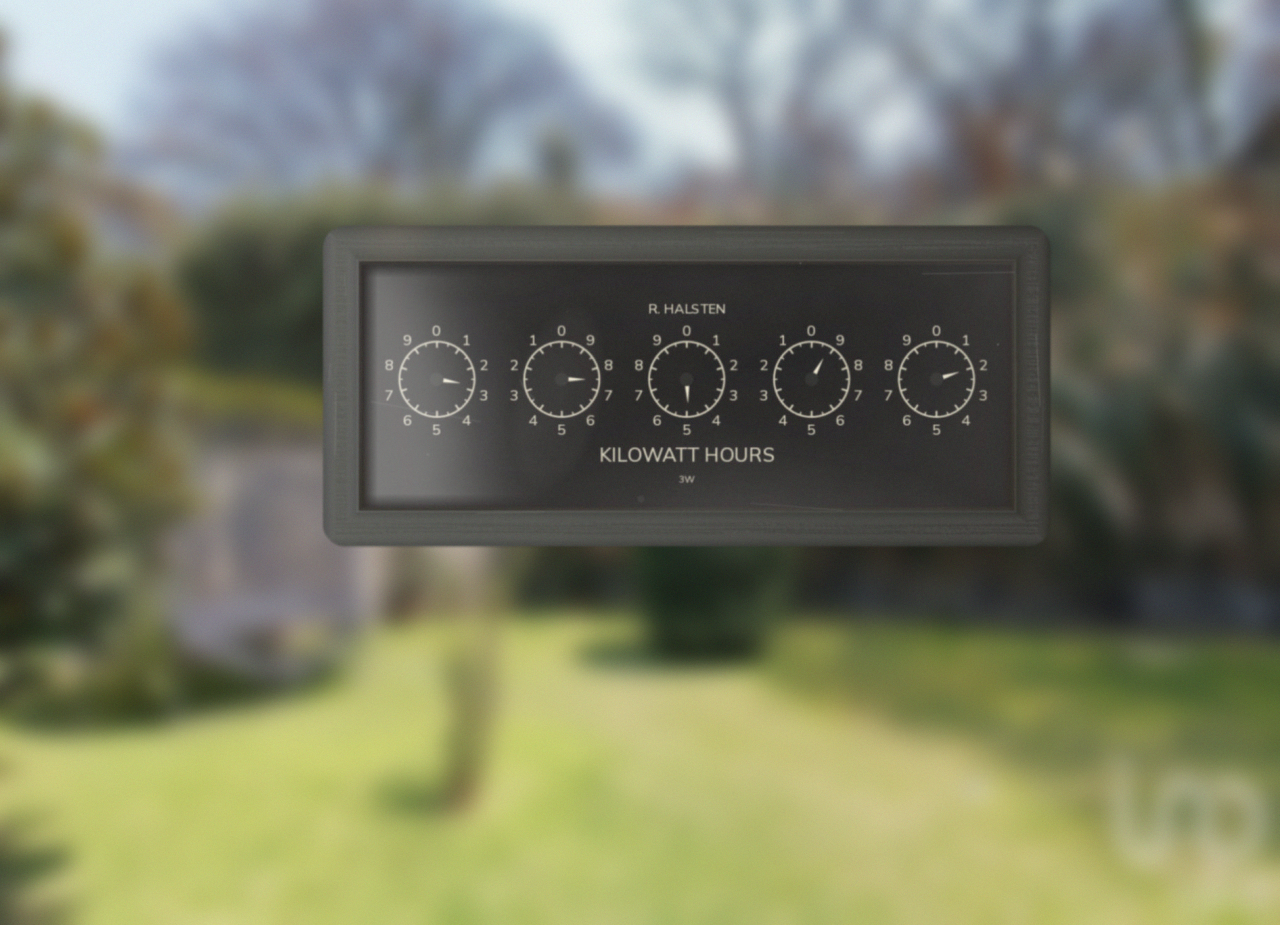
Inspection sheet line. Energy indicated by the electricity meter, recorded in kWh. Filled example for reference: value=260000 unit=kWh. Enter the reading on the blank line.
value=27492 unit=kWh
